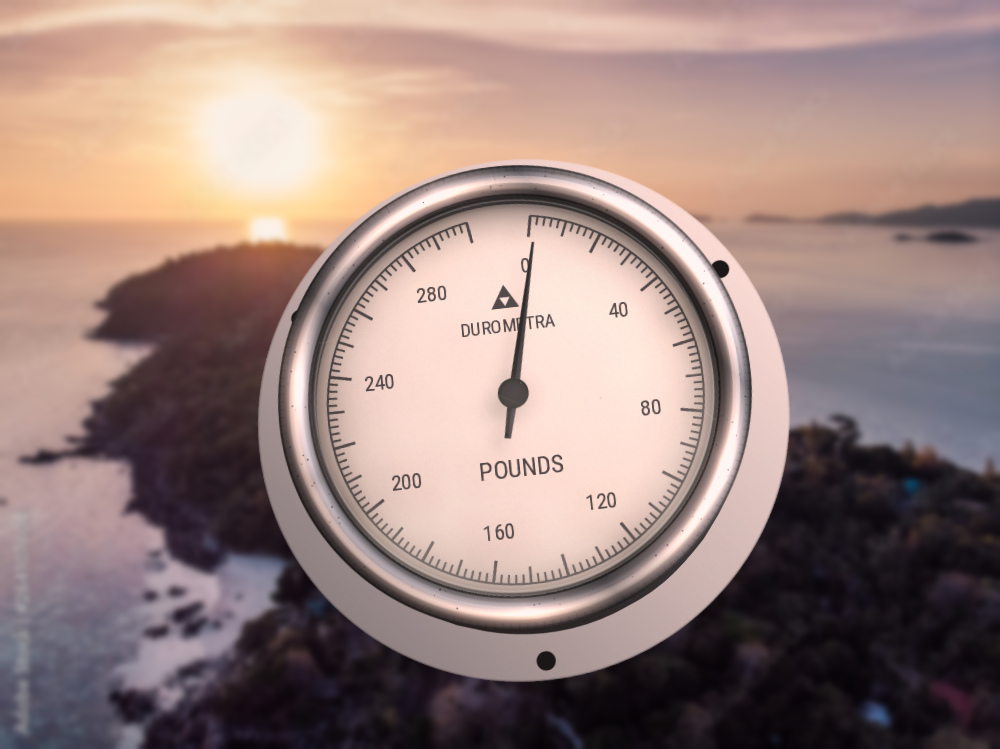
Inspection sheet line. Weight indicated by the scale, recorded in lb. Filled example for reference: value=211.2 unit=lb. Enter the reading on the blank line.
value=2 unit=lb
